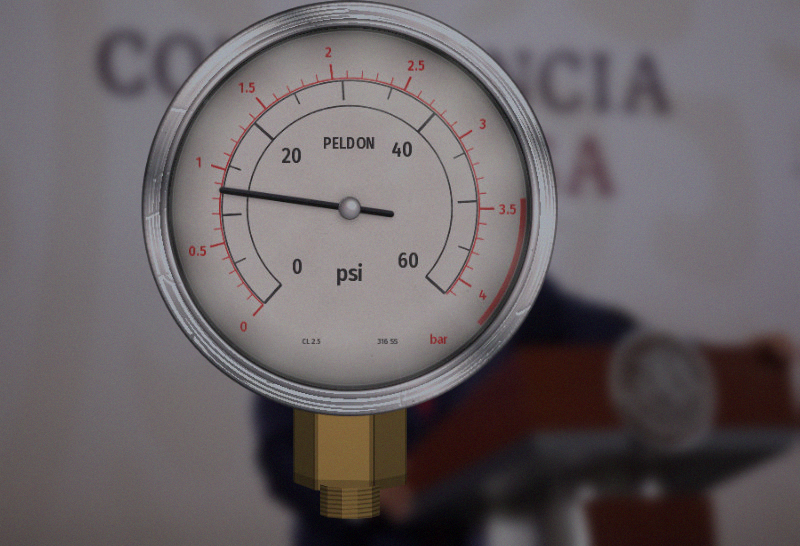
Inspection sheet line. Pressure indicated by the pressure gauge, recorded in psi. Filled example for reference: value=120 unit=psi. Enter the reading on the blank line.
value=12.5 unit=psi
